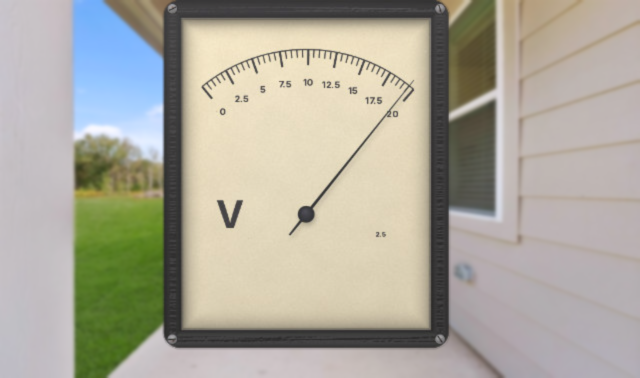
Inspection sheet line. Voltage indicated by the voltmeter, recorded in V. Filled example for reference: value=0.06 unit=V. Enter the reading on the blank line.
value=19.5 unit=V
